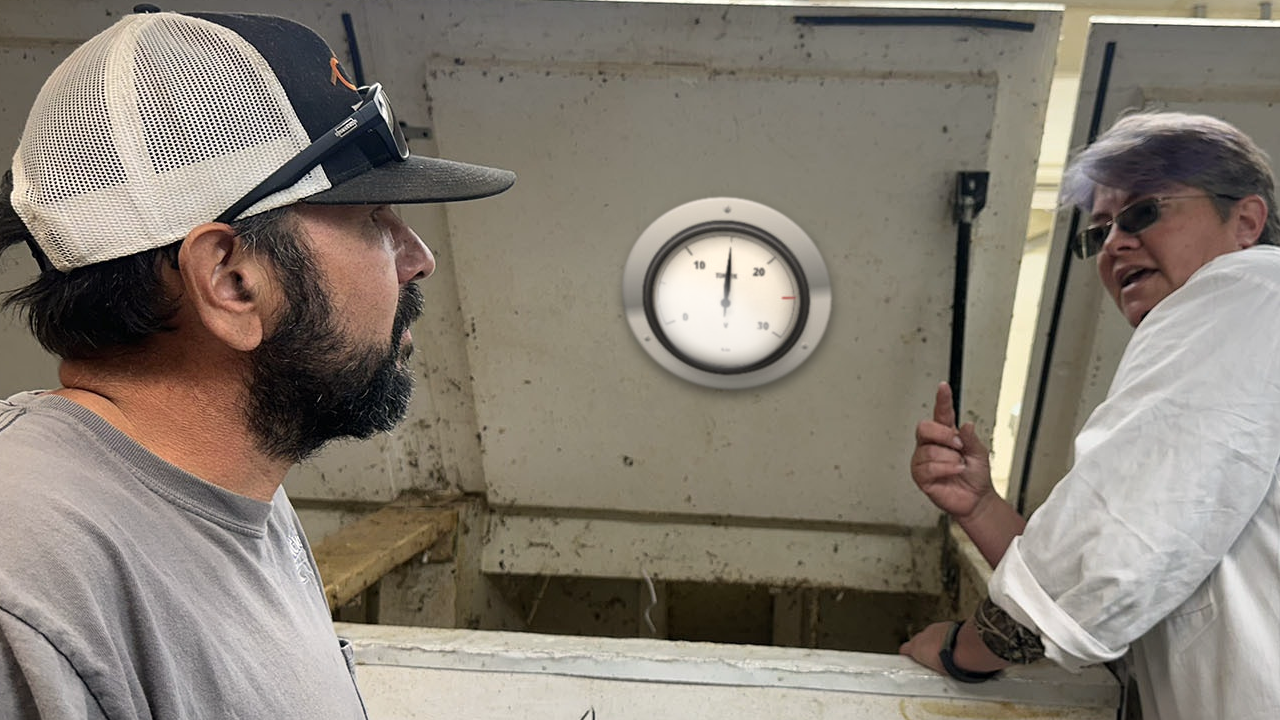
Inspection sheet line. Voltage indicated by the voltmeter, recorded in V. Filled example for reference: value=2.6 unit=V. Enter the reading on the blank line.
value=15 unit=V
